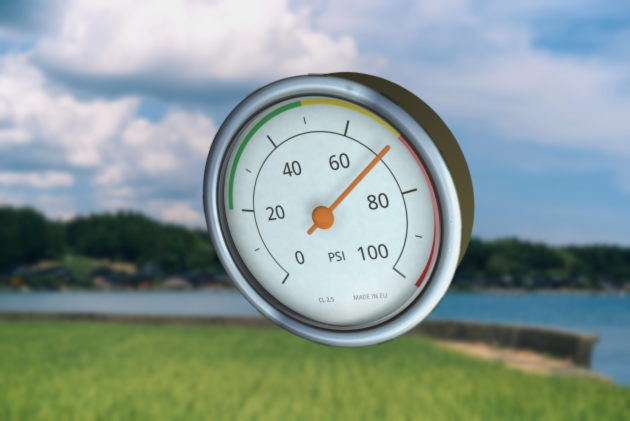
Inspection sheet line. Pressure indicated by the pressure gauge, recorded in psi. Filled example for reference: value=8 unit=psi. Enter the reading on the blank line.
value=70 unit=psi
